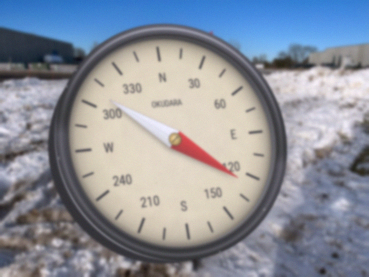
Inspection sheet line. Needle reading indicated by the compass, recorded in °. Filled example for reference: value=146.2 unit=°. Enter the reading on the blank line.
value=127.5 unit=°
